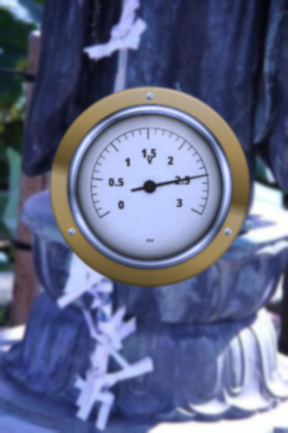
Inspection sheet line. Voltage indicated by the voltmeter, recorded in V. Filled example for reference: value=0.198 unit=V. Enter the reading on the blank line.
value=2.5 unit=V
